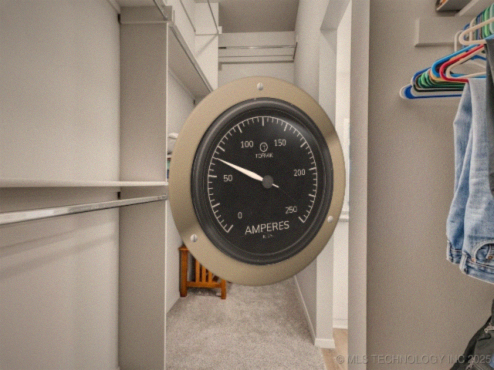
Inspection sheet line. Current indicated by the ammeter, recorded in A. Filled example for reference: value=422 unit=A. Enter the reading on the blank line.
value=65 unit=A
